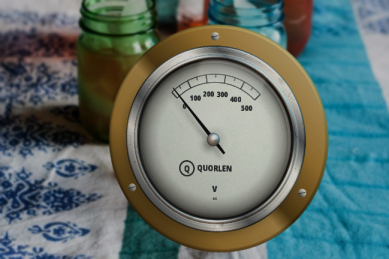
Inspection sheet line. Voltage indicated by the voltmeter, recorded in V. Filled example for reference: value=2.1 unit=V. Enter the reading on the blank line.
value=25 unit=V
